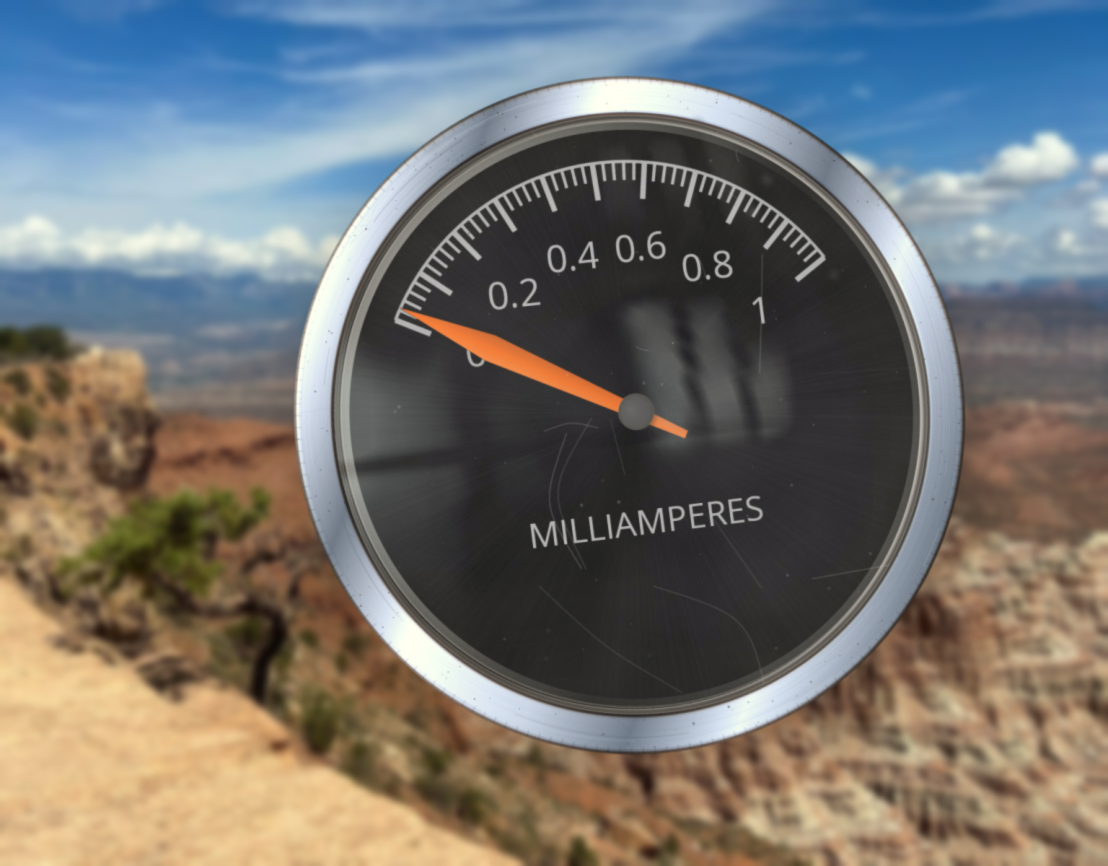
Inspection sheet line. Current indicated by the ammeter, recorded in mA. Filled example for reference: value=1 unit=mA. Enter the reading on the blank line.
value=0.02 unit=mA
